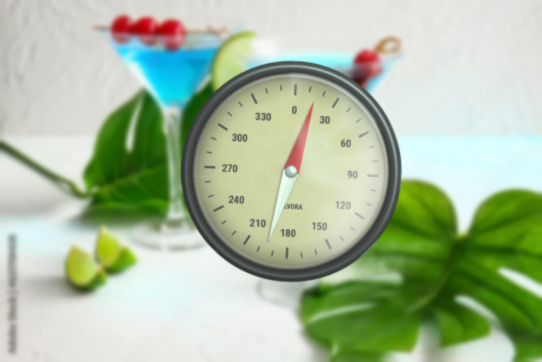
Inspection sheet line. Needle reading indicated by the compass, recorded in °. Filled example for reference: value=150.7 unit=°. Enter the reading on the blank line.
value=15 unit=°
